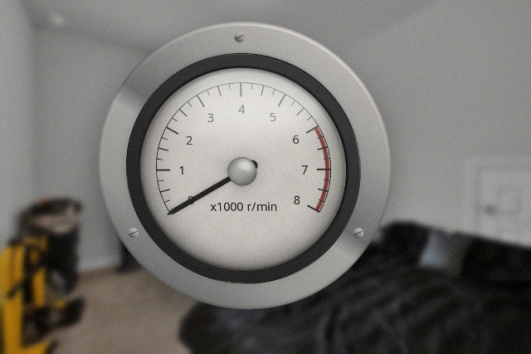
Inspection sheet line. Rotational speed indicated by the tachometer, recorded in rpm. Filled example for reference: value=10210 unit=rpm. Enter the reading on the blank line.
value=0 unit=rpm
